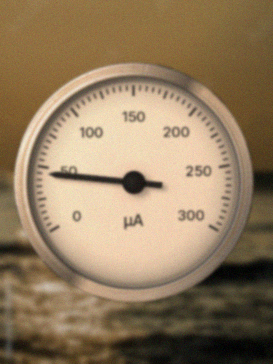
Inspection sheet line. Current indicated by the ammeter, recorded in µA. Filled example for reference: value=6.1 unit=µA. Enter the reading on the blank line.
value=45 unit=µA
